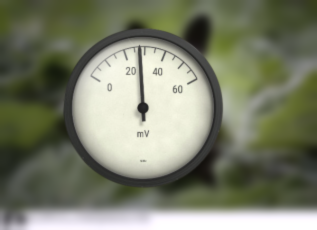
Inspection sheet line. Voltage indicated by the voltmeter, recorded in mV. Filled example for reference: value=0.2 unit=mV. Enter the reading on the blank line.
value=27.5 unit=mV
